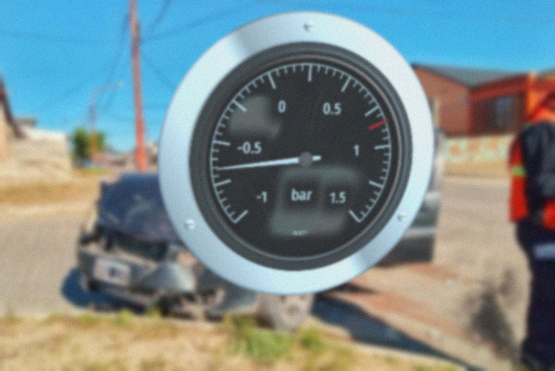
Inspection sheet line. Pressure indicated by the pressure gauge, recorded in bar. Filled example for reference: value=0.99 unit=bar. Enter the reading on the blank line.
value=-0.65 unit=bar
